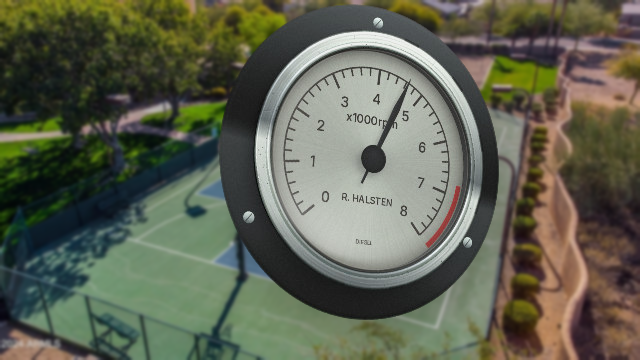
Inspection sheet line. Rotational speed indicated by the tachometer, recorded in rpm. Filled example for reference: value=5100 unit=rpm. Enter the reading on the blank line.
value=4600 unit=rpm
